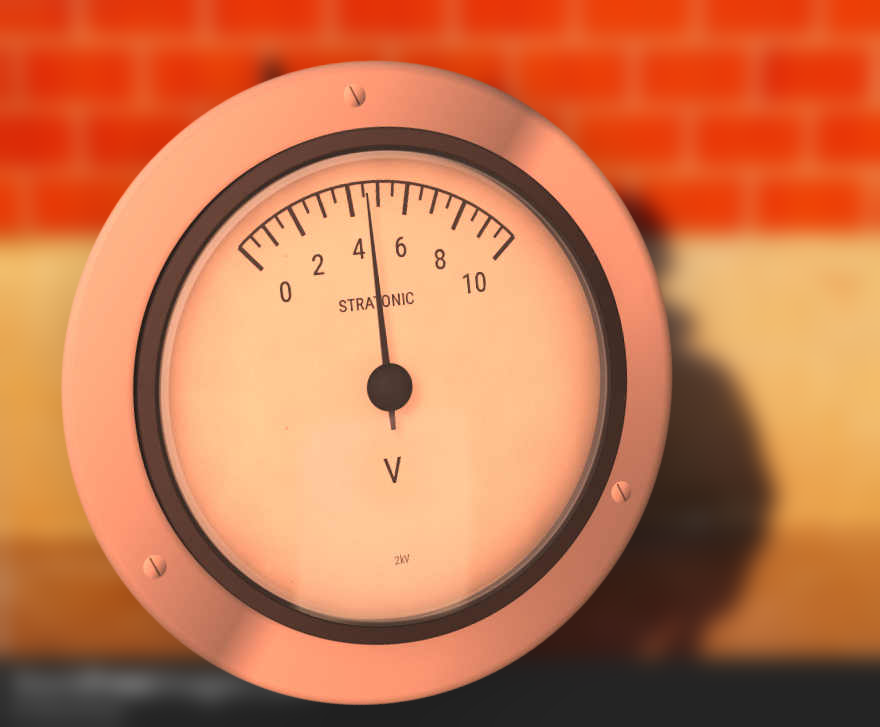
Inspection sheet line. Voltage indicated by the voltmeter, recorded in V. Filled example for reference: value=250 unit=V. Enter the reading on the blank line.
value=4.5 unit=V
